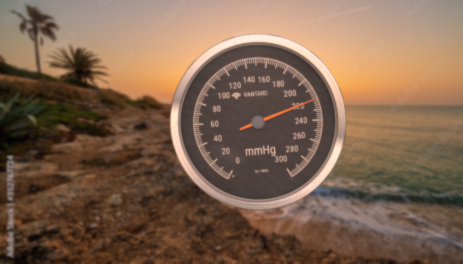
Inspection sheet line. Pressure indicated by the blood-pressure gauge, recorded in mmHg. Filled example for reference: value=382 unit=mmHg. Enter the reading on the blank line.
value=220 unit=mmHg
